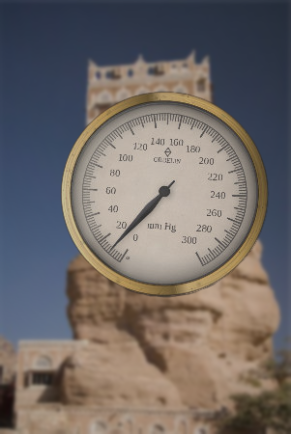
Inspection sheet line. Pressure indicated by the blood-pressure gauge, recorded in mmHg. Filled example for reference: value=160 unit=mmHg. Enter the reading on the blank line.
value=10 unit=mmHg
